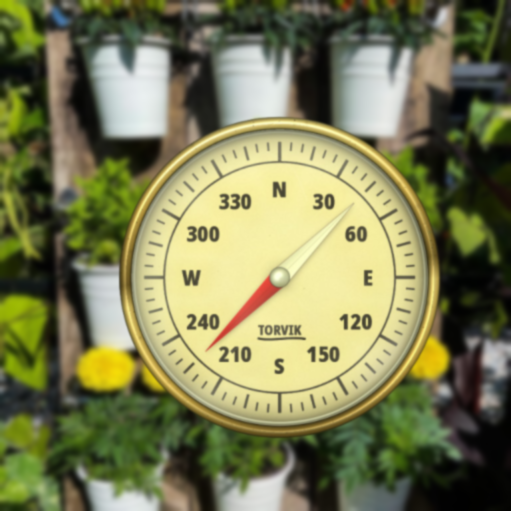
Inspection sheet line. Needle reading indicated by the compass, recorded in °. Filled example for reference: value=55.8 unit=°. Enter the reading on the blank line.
value=225 unit=°
